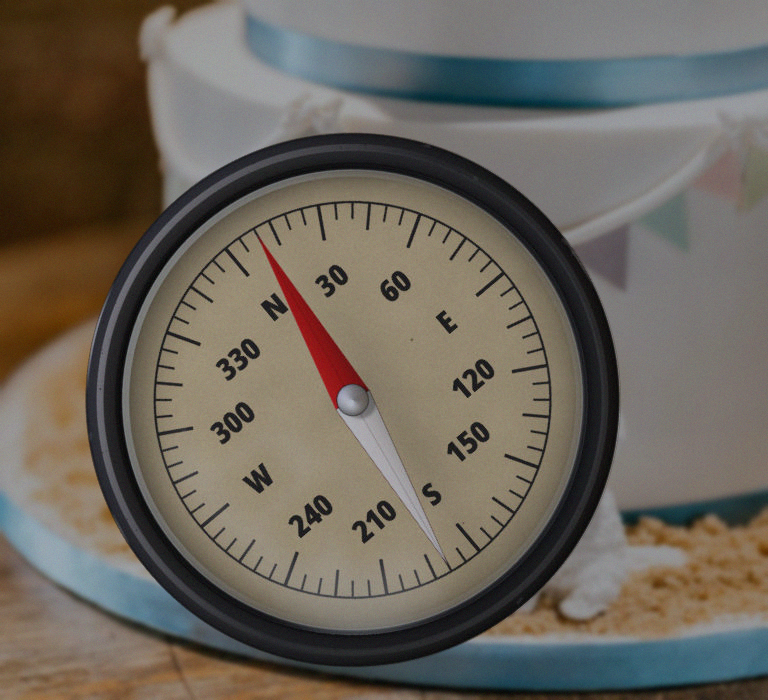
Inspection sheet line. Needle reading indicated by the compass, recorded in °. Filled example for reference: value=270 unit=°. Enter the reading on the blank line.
value=10 unit=°
